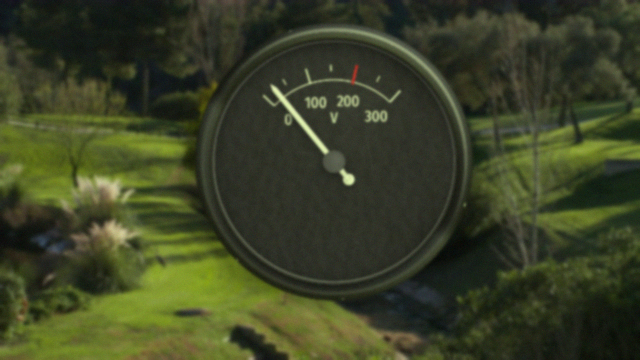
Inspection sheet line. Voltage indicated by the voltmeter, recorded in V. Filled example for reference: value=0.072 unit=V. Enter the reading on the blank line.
value=25 unit=V
